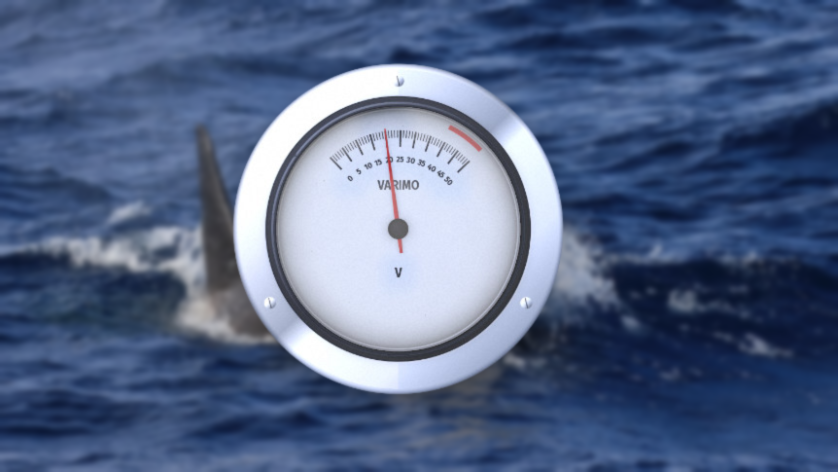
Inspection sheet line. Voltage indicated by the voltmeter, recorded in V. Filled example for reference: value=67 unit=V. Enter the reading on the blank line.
value=20 unit=V
